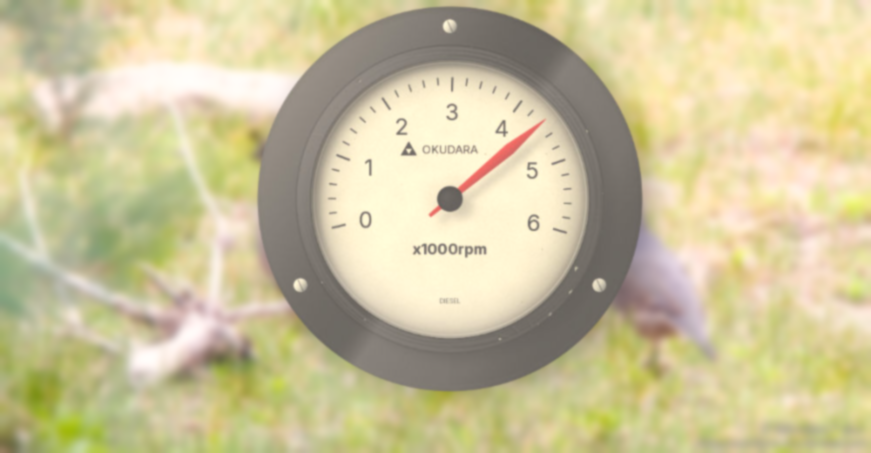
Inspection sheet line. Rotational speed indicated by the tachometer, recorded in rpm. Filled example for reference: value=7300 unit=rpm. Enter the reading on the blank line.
value=4400 unit=rpm
